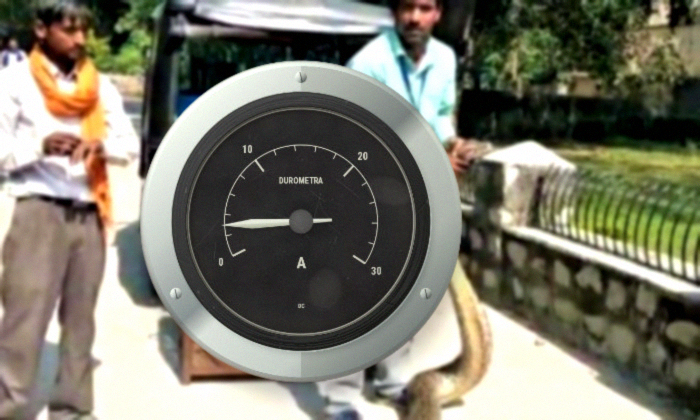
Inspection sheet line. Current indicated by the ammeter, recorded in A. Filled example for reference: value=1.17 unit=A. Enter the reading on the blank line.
value=3 unit=A
